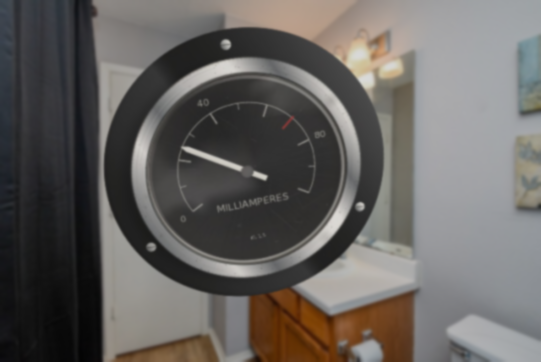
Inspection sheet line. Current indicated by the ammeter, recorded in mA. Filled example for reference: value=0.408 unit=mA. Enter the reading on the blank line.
value=25 unit=mA
